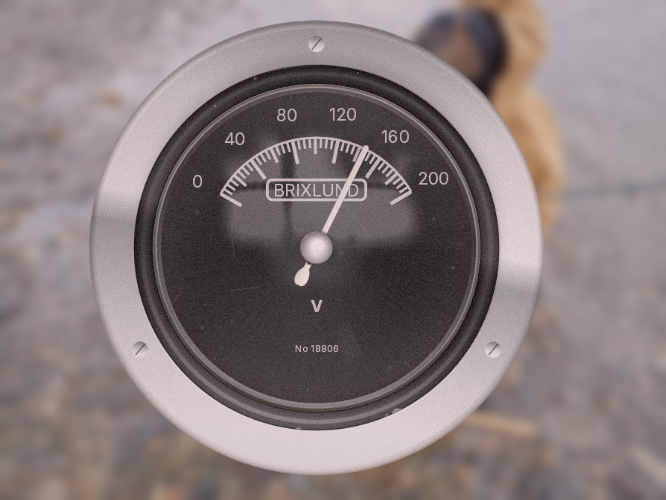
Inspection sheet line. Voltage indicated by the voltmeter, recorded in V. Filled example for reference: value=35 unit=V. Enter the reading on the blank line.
value=145 unit=V
